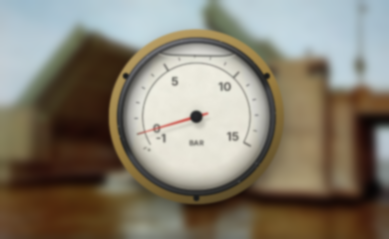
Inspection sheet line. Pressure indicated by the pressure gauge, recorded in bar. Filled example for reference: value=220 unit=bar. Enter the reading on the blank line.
value=0 unit=bar
